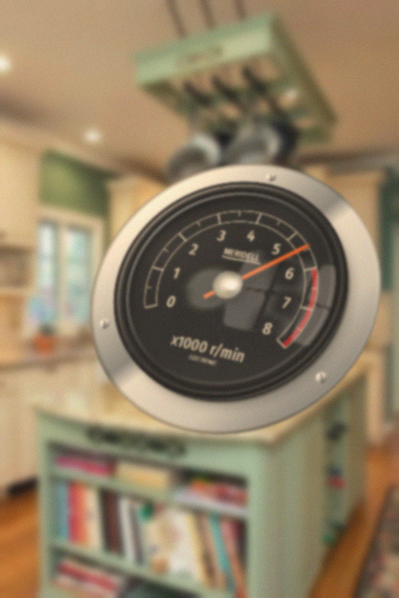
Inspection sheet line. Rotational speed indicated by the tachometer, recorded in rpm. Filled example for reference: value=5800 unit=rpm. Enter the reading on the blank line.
value=5500 unit=rpm
